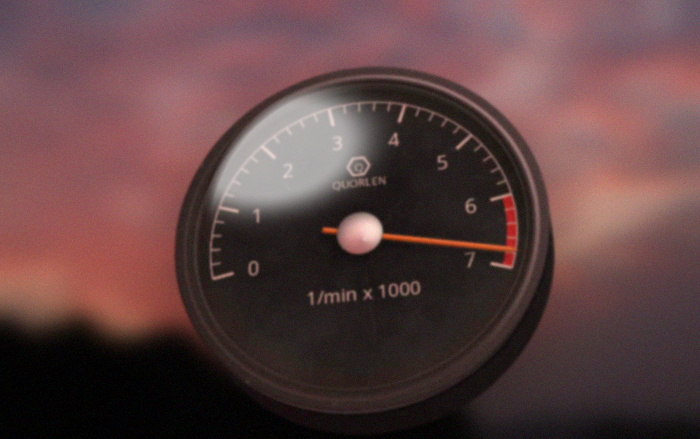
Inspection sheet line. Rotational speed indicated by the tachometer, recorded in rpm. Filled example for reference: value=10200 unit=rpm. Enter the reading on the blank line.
value=6800 unit=rpm
